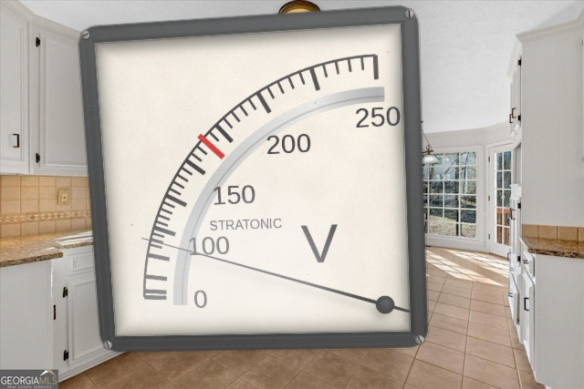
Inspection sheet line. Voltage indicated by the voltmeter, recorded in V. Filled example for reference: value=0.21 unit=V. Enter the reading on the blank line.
value=90 unit=V
